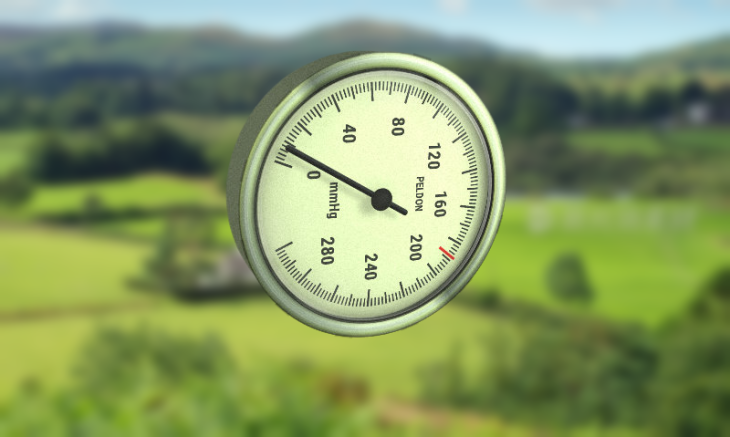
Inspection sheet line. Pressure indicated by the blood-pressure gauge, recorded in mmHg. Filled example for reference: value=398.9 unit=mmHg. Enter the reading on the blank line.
value=8 unit=mmHg
